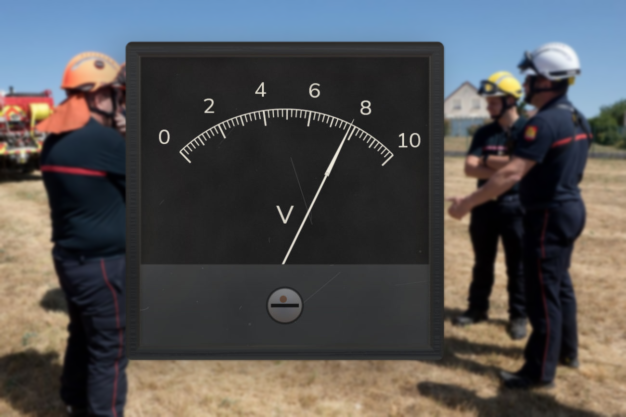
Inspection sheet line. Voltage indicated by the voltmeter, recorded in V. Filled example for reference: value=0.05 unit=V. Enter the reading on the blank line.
value=7.8 unit=V
